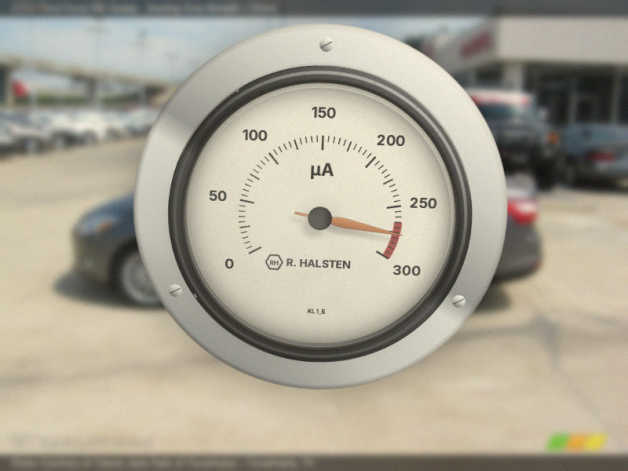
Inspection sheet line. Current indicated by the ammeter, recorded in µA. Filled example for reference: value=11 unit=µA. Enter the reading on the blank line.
value=275 unit=µA
